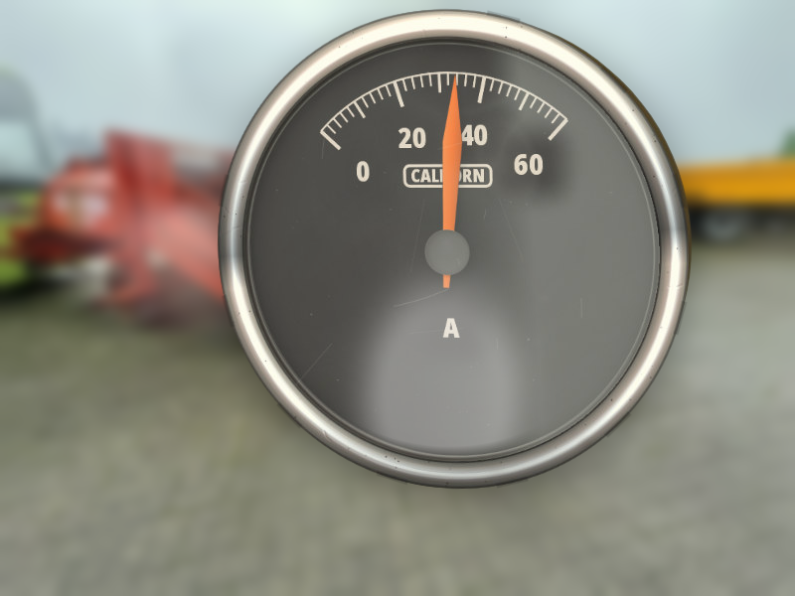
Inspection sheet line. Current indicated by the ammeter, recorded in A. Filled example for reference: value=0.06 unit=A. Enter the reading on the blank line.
value=34 unit=A
